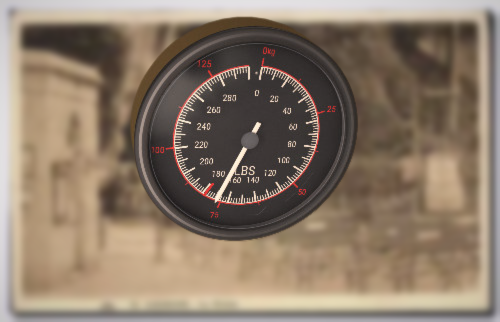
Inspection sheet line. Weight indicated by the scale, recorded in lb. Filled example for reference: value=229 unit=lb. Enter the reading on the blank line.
value=170 unit=lb
